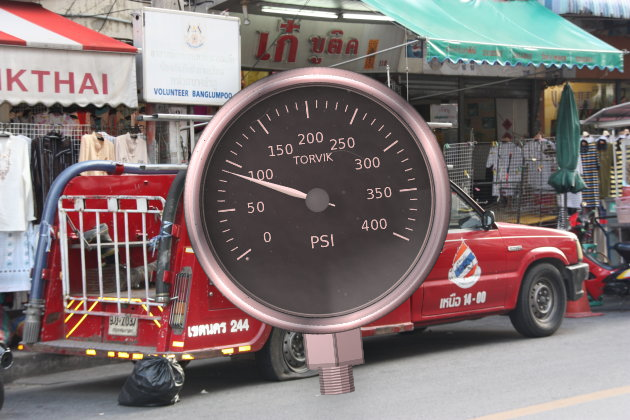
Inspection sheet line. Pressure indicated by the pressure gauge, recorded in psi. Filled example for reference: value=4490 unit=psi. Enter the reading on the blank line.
value=90 unit=psi
